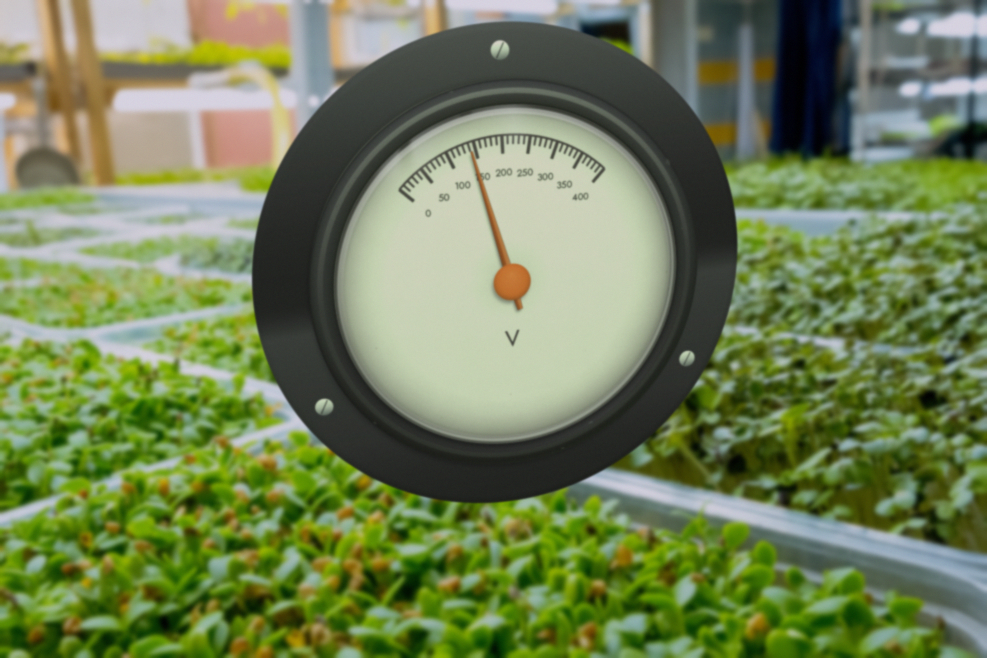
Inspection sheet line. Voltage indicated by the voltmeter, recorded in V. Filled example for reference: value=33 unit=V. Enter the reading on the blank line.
value=140 unit=V
